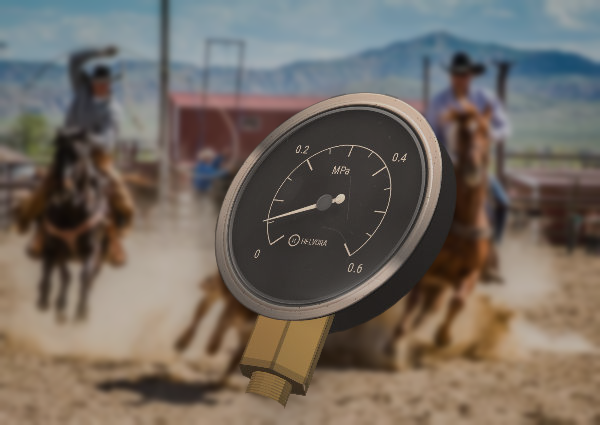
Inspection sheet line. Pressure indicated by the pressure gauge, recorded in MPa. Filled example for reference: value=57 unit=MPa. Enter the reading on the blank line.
value=0.05 unit=MPa
